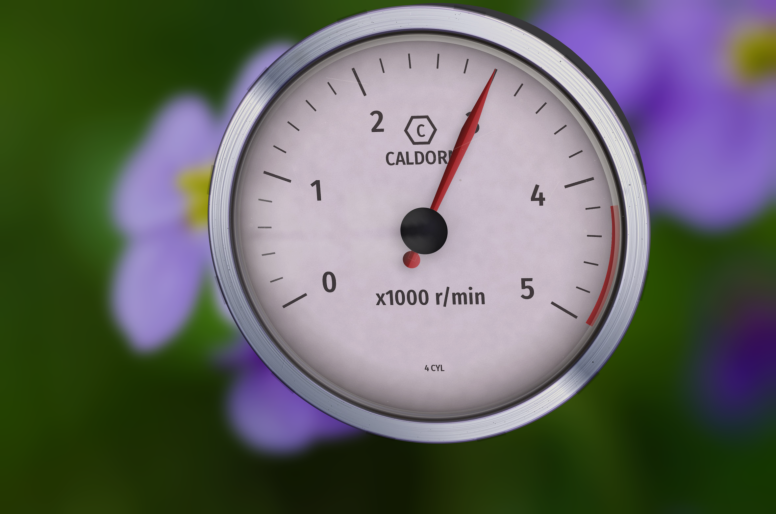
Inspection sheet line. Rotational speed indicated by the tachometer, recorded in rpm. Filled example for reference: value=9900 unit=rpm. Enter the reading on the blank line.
value=3000 unit=rpm
